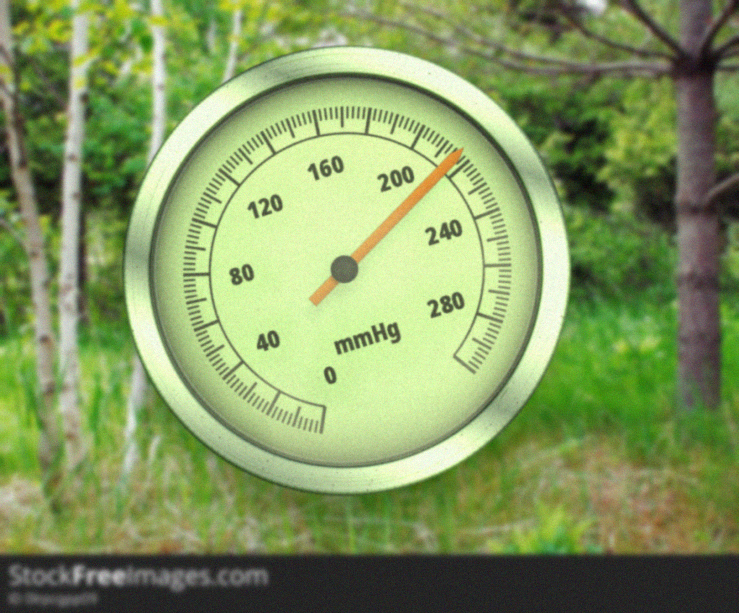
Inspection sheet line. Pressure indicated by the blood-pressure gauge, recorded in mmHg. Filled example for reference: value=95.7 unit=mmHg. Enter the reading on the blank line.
value=216 unit=mmHg
